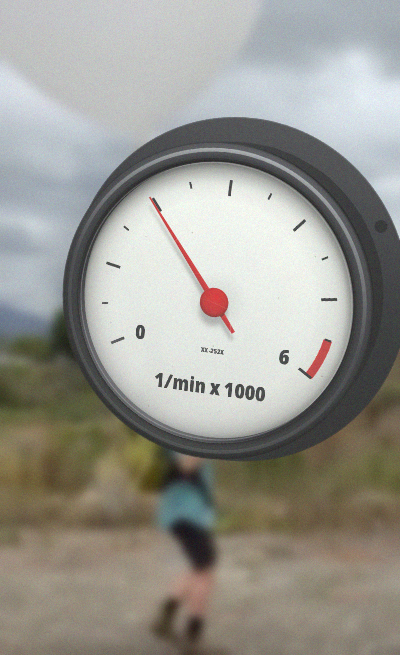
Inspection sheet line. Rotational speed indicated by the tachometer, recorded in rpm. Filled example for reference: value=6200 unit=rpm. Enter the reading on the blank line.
value=2000 unit=rpm
